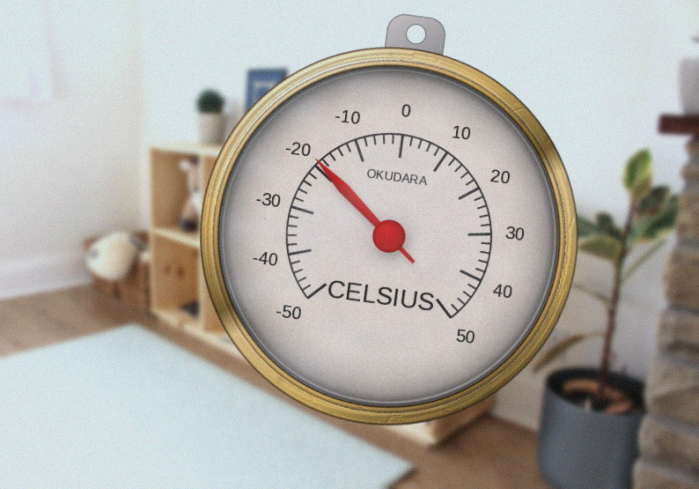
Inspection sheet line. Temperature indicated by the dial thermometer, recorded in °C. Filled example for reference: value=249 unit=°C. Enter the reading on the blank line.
value=-19 unit=°C
